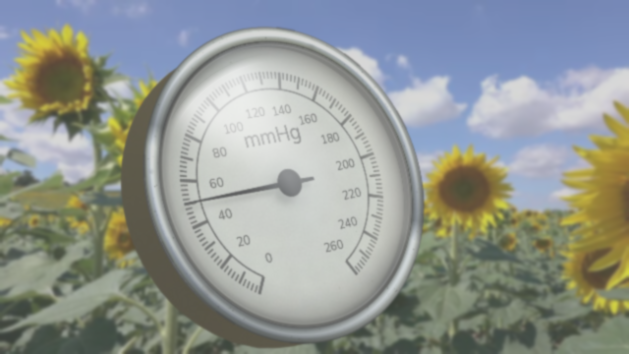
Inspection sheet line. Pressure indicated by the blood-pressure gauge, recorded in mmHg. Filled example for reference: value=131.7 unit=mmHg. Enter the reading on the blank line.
value=50 unit=mmHg
